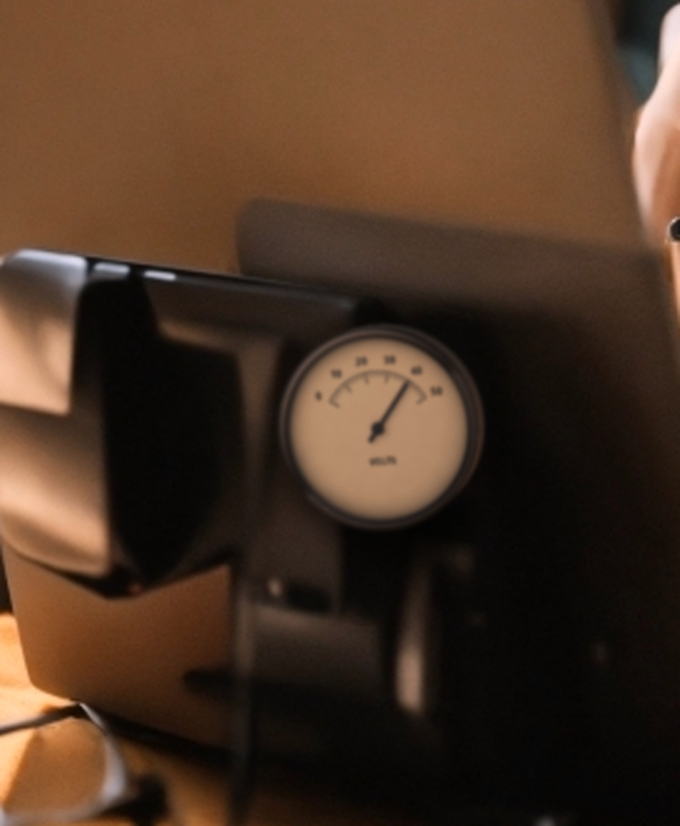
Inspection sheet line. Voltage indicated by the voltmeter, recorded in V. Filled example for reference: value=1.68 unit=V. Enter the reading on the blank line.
value=40 unit=V
